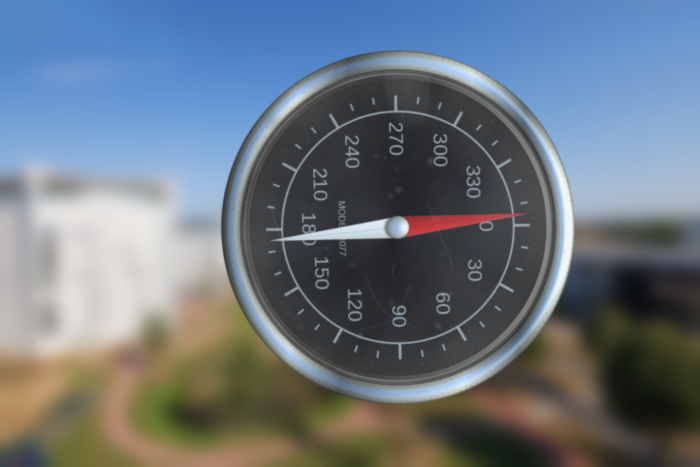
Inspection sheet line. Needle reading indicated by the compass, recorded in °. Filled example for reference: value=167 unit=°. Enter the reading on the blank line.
value=355 unit=°
